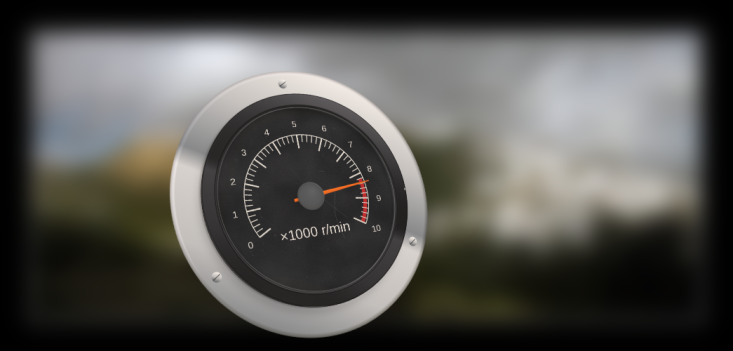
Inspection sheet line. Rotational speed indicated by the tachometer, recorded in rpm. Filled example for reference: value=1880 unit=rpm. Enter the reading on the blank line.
value=8400 unit=rpm
